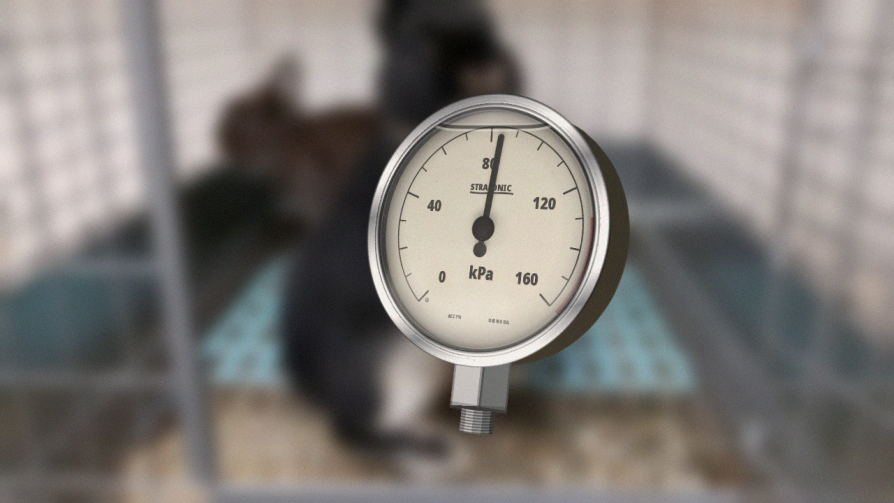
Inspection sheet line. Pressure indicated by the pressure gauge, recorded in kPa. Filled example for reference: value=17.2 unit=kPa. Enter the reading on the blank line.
value=85 unit=kPa
